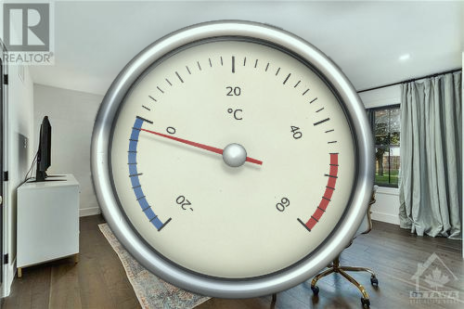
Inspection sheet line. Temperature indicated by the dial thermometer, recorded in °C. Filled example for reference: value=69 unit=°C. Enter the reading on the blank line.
value=-2 unit=°C
